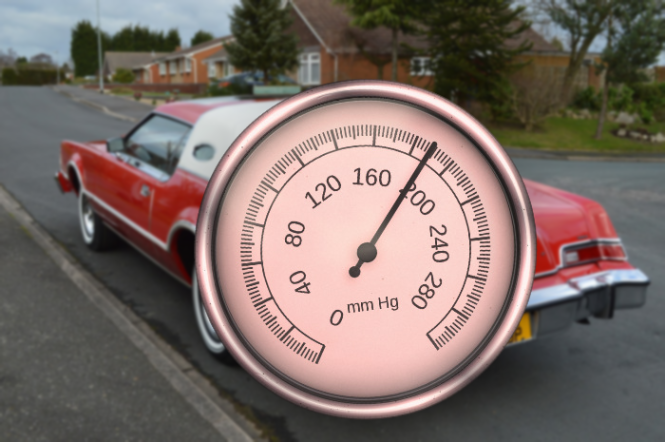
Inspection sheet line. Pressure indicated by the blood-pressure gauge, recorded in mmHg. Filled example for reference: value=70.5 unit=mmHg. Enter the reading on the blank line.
value=188 unit=mmHg
